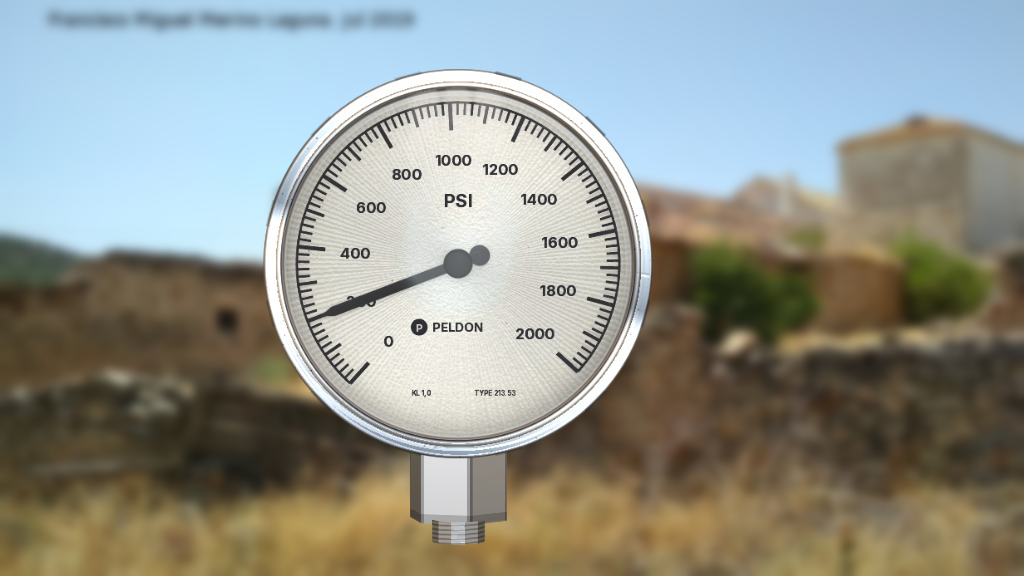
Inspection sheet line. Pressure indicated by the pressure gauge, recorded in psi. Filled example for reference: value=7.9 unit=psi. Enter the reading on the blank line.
value=200 unit=psi
